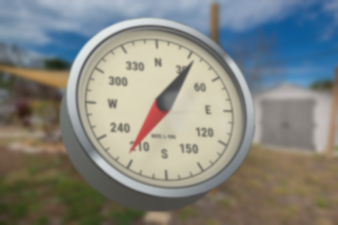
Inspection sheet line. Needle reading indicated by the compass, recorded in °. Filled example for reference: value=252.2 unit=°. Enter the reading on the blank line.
value=215 unit=°
